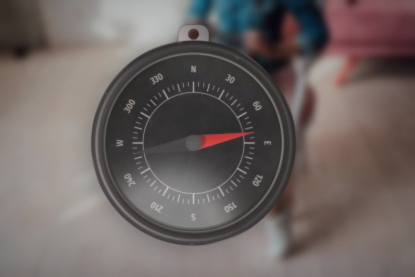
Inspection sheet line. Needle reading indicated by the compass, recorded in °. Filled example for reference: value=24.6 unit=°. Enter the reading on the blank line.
value=80 unit=°
